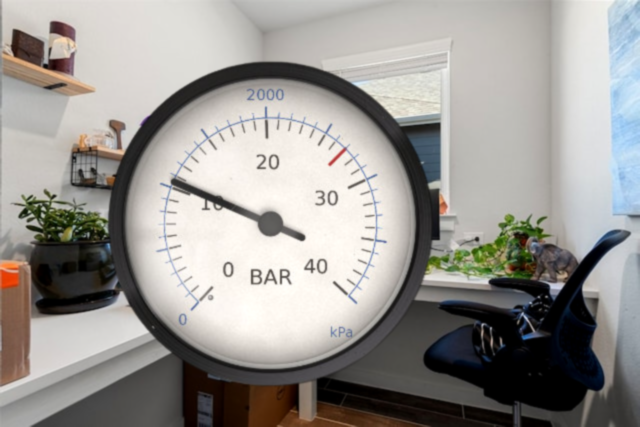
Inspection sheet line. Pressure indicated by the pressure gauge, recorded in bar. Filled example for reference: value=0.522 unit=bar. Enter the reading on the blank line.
value=10.5 unit=bar
